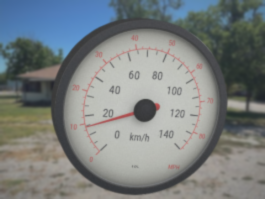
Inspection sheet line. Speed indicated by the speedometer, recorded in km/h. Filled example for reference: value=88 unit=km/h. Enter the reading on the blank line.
value=15 unit=km/h
